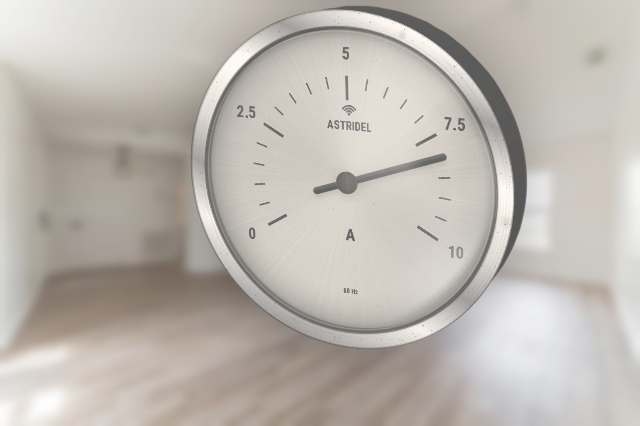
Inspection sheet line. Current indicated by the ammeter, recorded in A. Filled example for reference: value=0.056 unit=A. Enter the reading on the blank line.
value=8 unit=A
